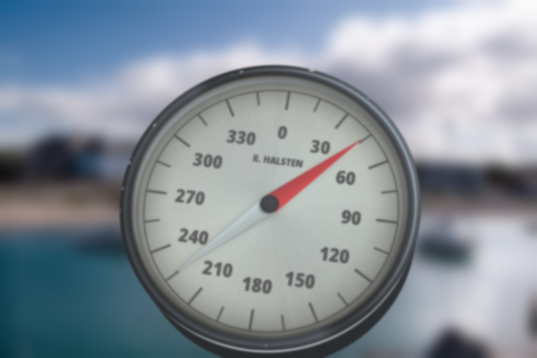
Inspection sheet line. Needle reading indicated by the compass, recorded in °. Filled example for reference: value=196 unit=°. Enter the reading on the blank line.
value=45 unit=°
